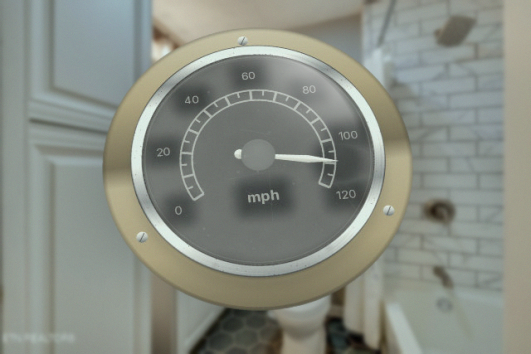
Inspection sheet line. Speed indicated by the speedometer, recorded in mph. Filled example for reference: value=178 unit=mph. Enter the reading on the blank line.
value=110 unit=mph
